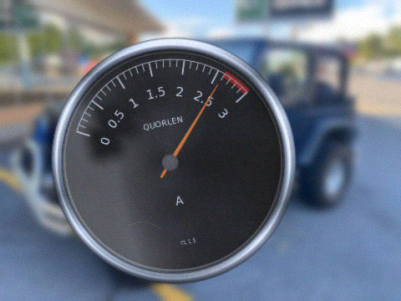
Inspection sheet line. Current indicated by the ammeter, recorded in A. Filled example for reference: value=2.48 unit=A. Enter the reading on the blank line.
value=2.6 unit=A
